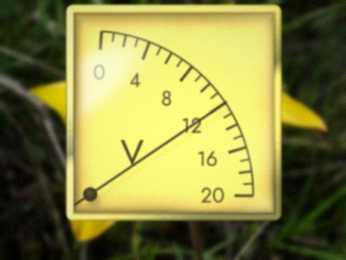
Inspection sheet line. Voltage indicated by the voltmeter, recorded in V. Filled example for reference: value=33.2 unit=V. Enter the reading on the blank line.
value=12 unit=V
